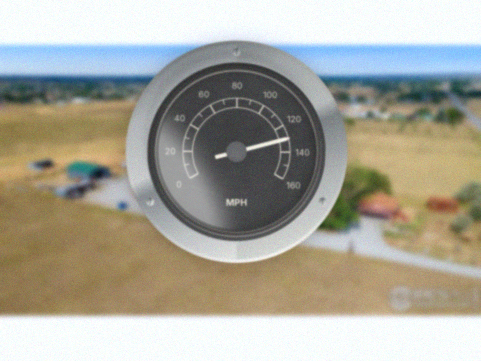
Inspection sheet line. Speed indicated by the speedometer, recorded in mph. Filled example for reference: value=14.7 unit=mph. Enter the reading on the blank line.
value=130 unit=mph
